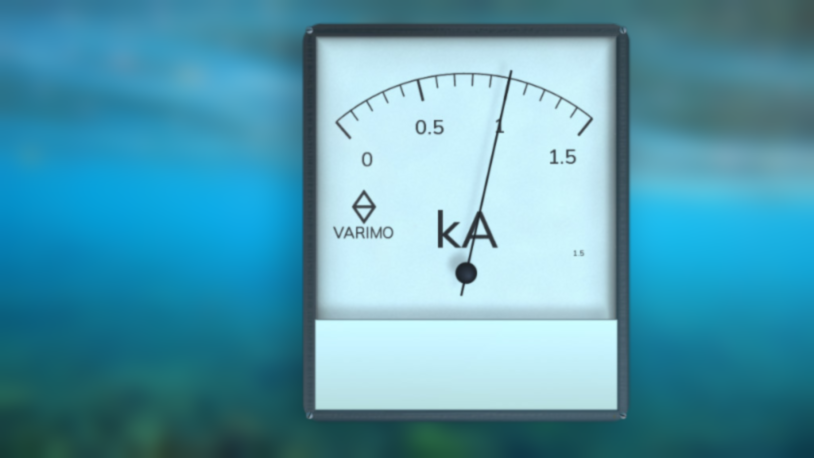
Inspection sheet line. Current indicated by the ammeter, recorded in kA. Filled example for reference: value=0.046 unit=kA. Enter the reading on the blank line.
value=1 unit=kA
